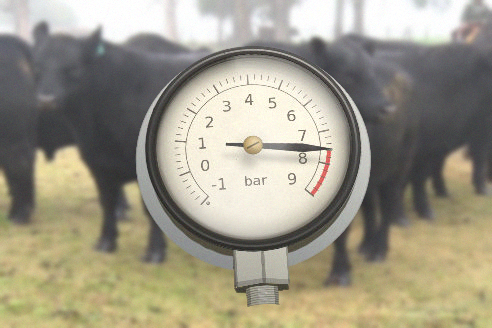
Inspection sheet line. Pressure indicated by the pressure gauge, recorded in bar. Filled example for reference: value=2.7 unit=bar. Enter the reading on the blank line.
value=7.6 unit=bar
